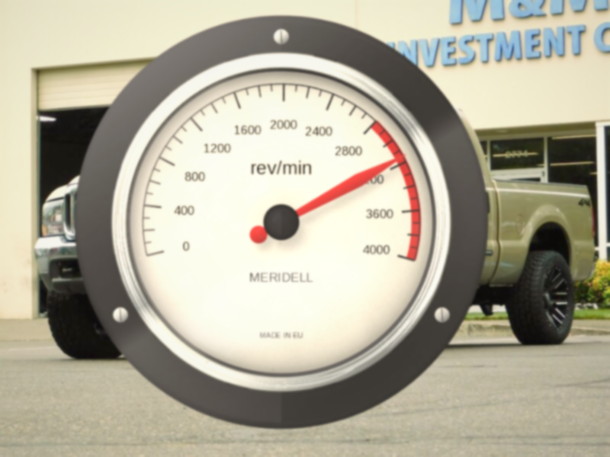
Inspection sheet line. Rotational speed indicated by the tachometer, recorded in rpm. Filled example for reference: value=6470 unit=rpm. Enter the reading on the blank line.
value=3150 unit=rpm
